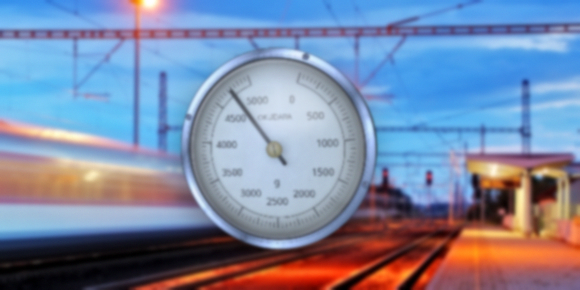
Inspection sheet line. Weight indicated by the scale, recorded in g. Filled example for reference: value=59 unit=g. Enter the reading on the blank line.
value=4750 unit=g
